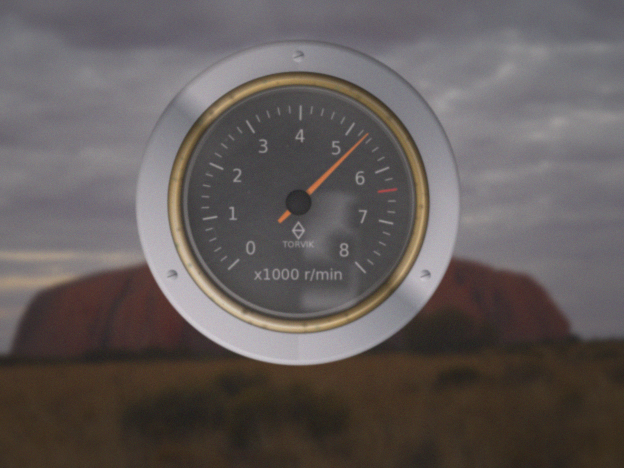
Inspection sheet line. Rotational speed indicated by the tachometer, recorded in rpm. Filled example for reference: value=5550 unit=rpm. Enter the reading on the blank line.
value=5300 unit=rpm
